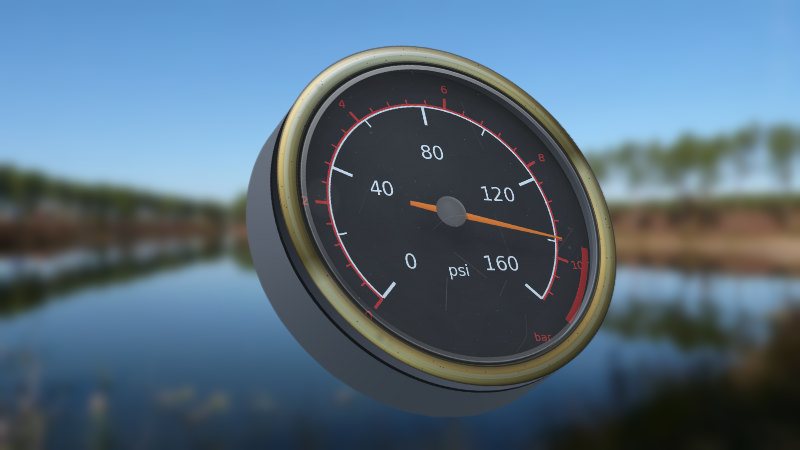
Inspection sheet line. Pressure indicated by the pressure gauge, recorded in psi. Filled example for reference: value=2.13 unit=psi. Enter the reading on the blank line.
value=140 unit=psi
